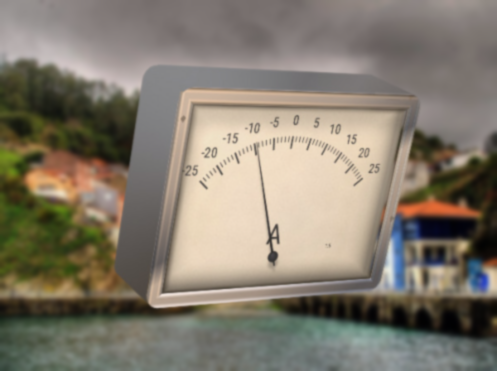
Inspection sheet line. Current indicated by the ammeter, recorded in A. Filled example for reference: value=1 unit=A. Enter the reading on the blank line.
value=-10 unit=A
